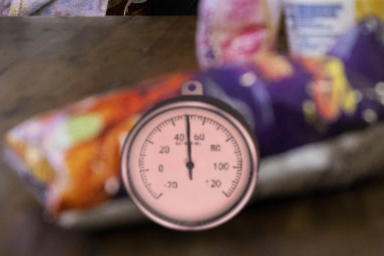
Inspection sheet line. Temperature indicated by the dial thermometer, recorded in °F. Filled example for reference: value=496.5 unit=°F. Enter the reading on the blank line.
value=50 unit=°F
